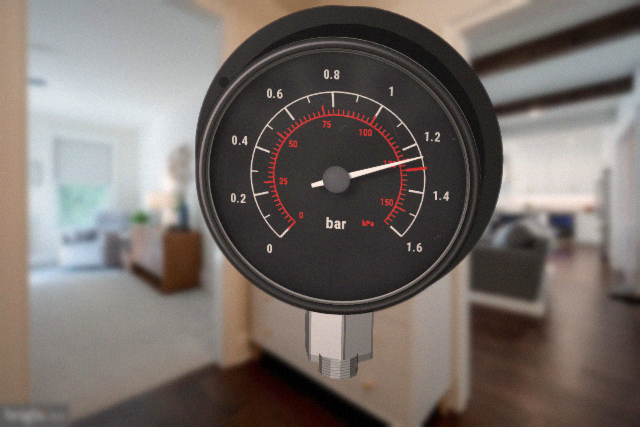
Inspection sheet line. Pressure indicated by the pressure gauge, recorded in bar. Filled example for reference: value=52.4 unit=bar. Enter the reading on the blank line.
value=1.25 unit=bar
